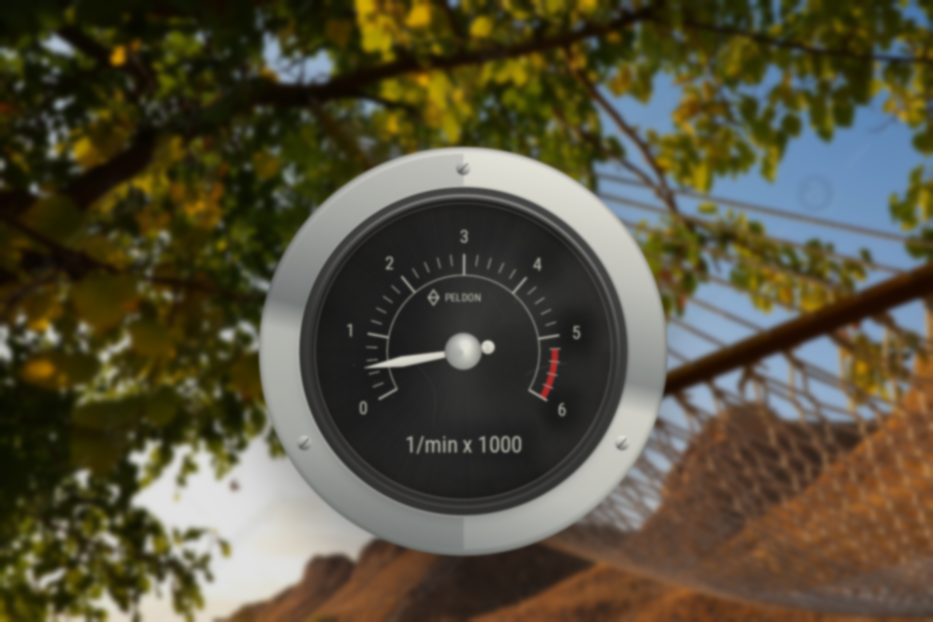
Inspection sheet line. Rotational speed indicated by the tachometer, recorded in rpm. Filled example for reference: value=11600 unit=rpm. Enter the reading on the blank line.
value=500 unit=rpm
